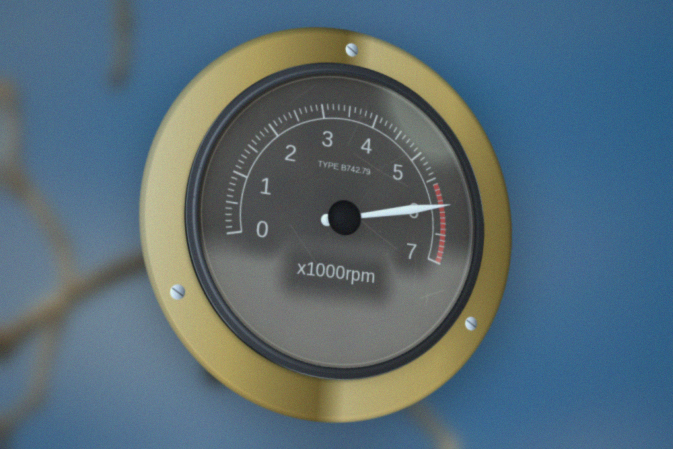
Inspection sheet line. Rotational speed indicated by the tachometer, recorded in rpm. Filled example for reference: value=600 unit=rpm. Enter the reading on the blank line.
value=6000 unit=rpm
